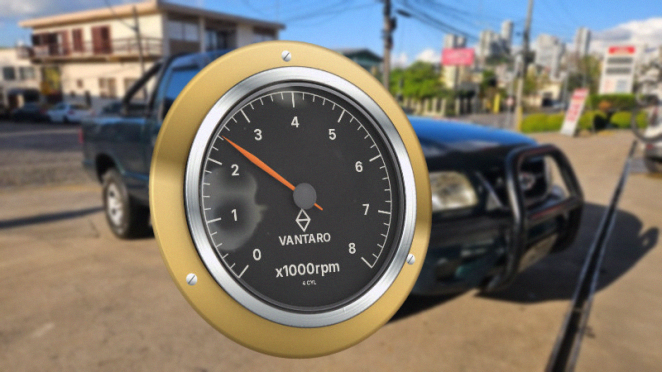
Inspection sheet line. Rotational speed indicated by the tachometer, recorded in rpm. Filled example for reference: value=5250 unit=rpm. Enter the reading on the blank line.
value=2400 unit=rpm
